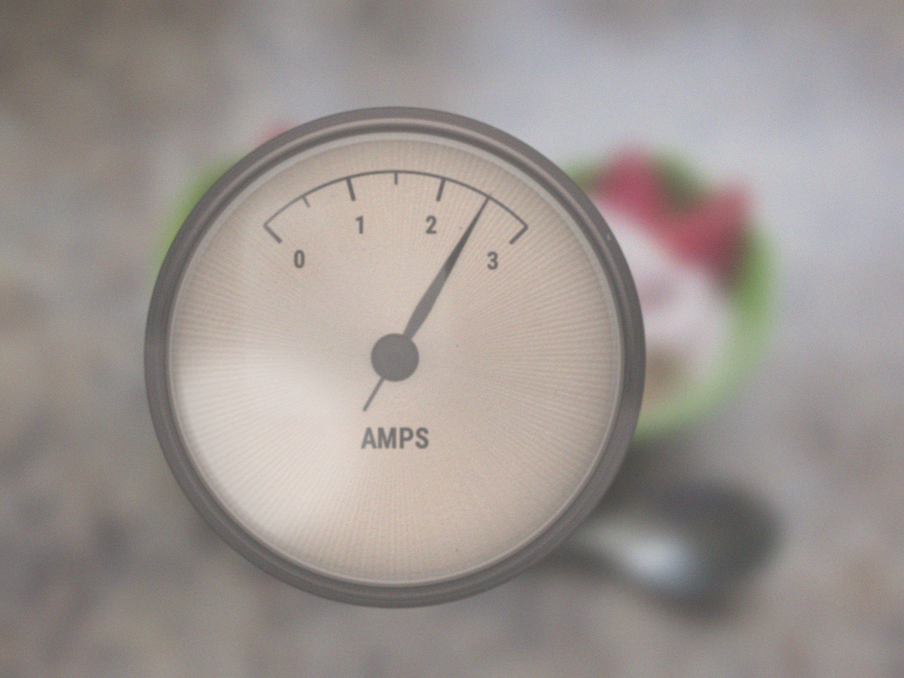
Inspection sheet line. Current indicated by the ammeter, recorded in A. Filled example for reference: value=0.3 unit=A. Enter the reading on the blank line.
value=2.5 unit=A
